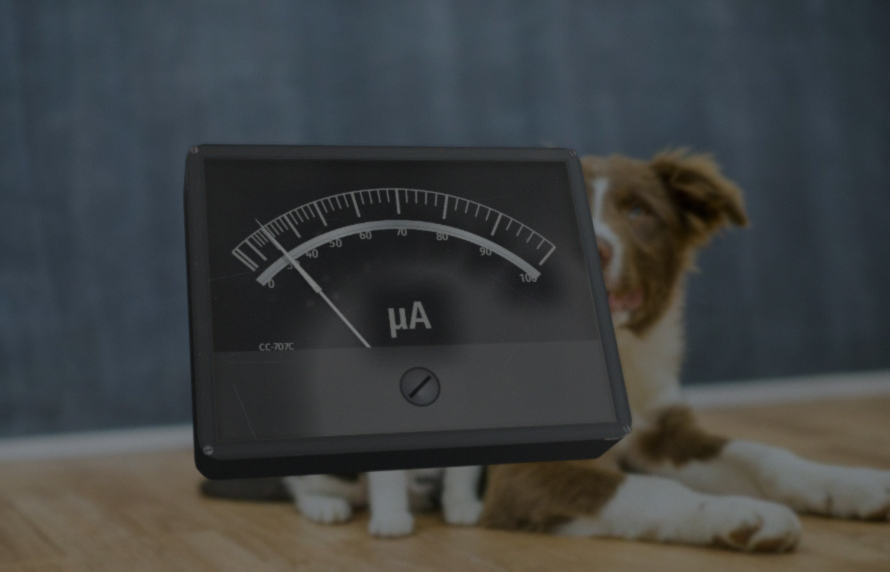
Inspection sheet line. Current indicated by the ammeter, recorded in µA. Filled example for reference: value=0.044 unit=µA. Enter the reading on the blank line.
value=30 unit=µA
